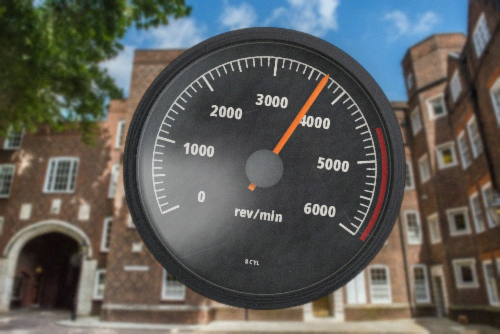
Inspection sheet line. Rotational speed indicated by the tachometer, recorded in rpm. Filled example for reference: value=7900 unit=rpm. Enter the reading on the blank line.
value=3700 unit=rpm
